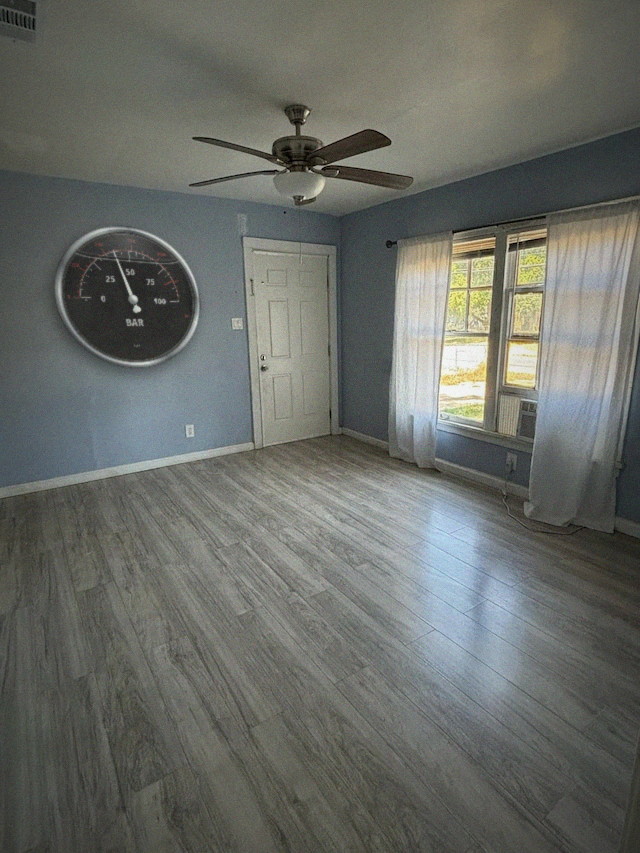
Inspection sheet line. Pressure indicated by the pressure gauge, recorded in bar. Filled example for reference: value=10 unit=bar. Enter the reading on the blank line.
value=40 unit=bar
